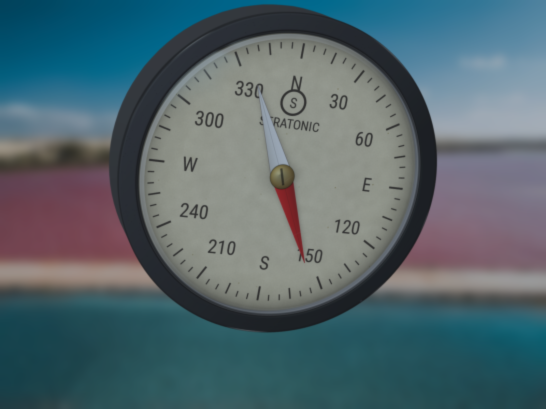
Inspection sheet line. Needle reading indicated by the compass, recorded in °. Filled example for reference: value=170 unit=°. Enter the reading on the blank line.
value=155 unit=°
